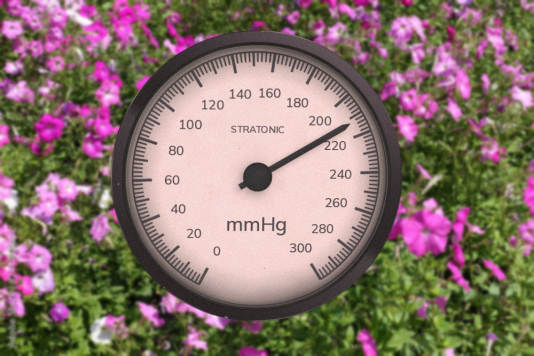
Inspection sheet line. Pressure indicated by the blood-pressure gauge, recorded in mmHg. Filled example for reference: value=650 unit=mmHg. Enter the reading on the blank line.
value=212 unit=mmHg
